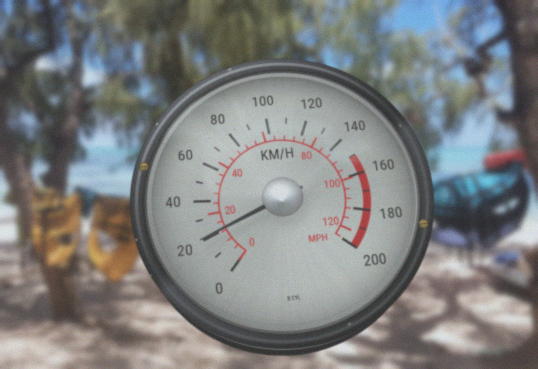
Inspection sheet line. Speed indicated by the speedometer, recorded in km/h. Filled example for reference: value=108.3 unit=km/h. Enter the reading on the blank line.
value=20 unit=km/h
